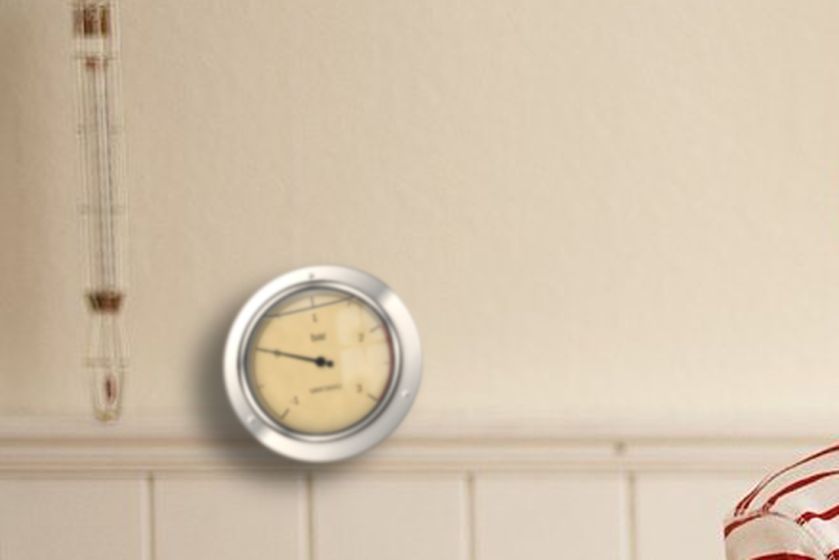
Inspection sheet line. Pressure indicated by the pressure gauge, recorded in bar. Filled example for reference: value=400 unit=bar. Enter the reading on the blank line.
value=0 unit=bar
